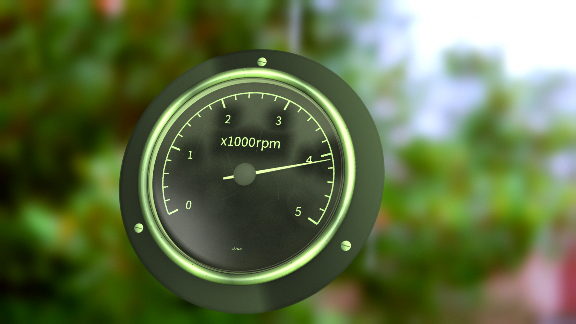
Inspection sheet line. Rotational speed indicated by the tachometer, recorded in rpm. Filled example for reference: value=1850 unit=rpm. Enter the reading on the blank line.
value=4100 unit=rpm
